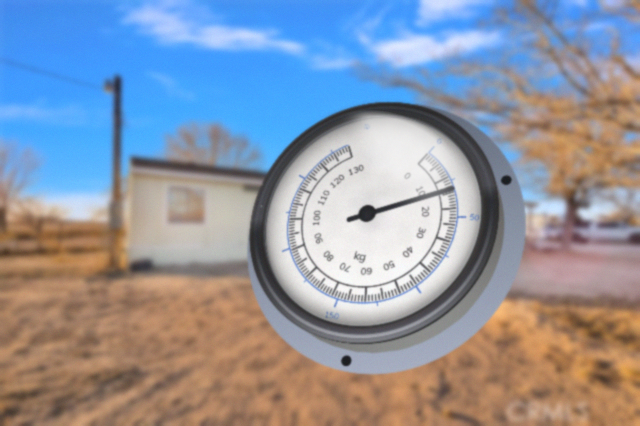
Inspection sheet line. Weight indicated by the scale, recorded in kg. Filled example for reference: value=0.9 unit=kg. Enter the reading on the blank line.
value=15 unit=kg
